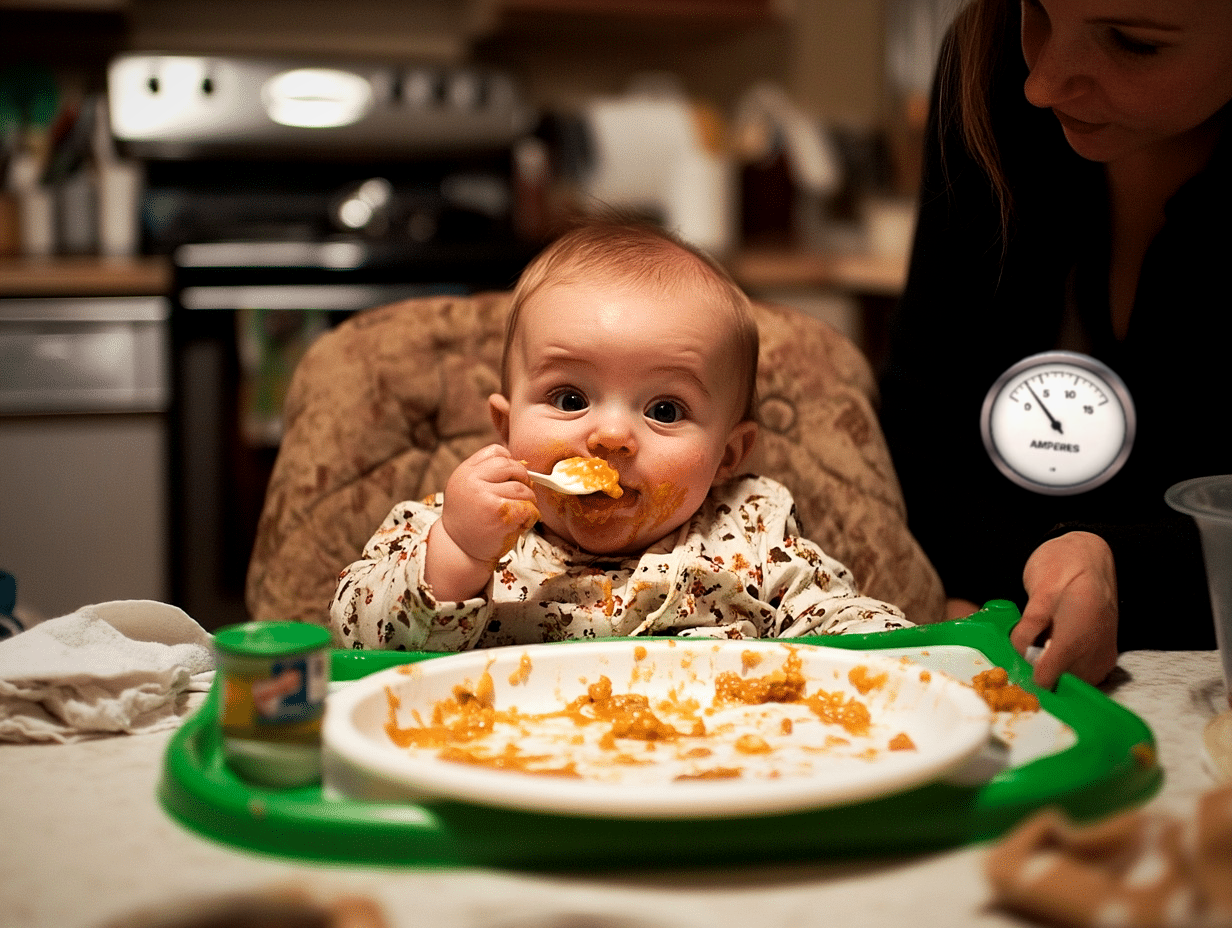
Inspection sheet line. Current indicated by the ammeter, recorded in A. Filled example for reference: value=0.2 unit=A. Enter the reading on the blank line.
value=3 unit=A
